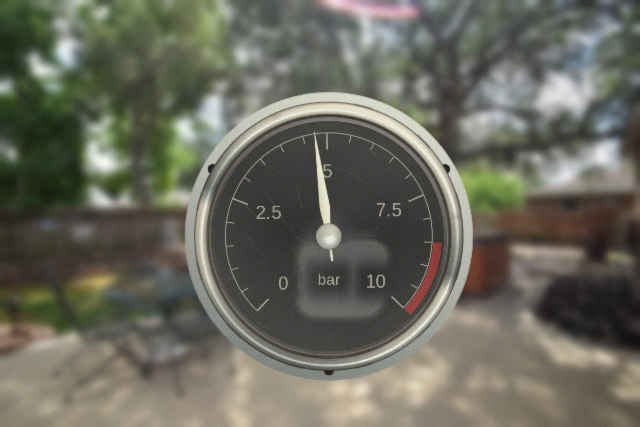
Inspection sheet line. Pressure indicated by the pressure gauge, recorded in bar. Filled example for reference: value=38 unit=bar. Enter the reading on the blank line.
value=4.75 unit=bar
